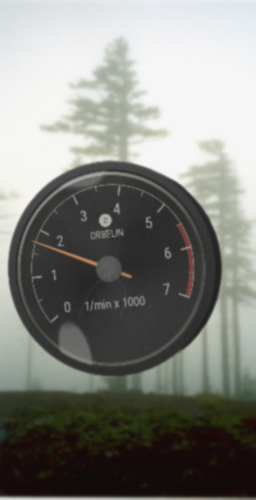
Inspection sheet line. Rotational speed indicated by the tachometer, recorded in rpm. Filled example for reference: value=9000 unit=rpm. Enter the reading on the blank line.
value=1750 unit=rpm
